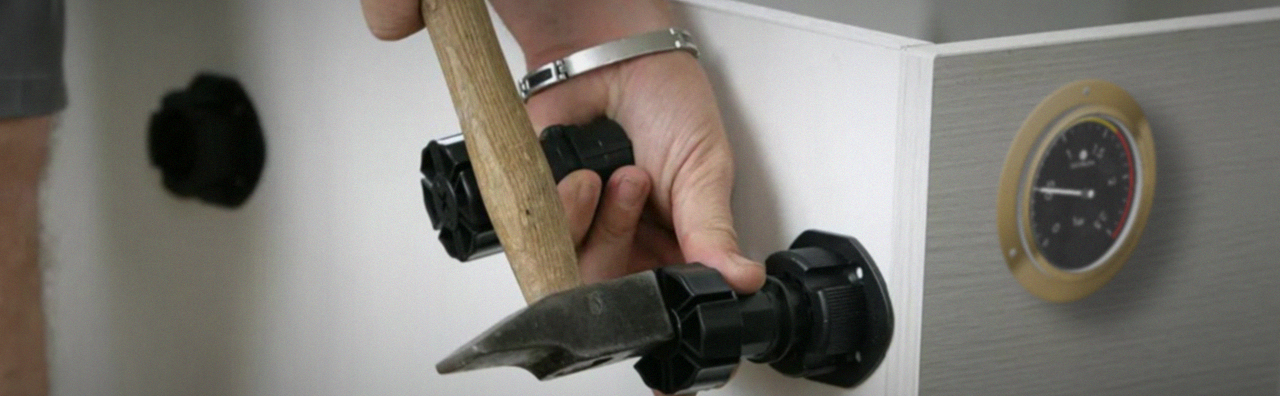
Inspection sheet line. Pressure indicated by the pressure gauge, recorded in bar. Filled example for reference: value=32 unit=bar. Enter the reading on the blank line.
value=0.5 unit=bar
